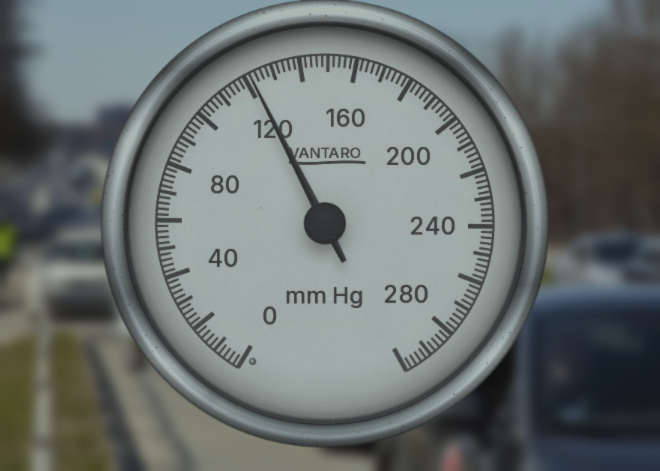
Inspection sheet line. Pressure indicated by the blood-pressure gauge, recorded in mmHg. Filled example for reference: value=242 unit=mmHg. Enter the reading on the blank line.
value=122 unit=mmHg
